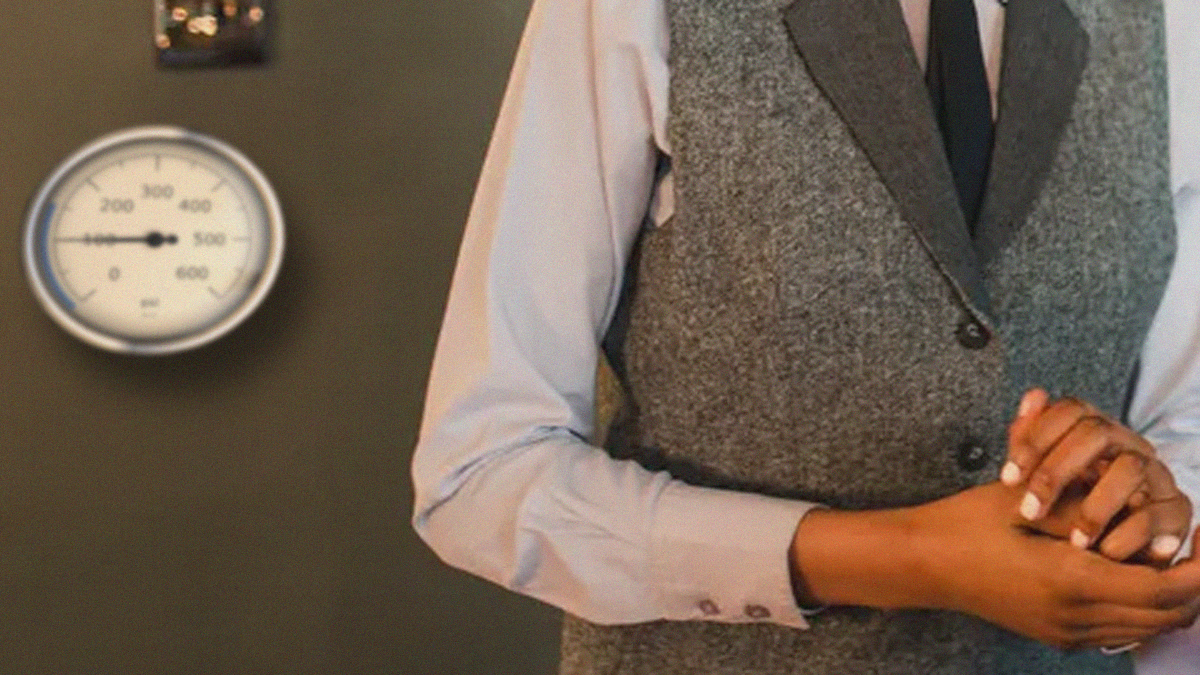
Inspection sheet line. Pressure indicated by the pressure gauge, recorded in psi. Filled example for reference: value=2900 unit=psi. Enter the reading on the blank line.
value=100 unit=psi
